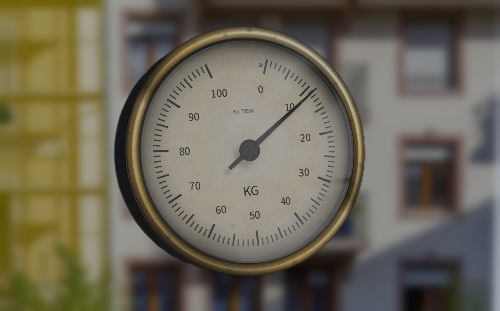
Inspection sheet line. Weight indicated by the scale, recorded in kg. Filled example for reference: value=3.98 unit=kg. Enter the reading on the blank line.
value=11 unit=kg
